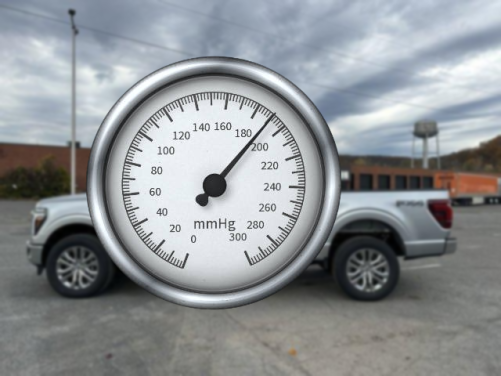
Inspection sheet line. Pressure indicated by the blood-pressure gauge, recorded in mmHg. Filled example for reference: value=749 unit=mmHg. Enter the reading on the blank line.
value=190 unit=mmHg
